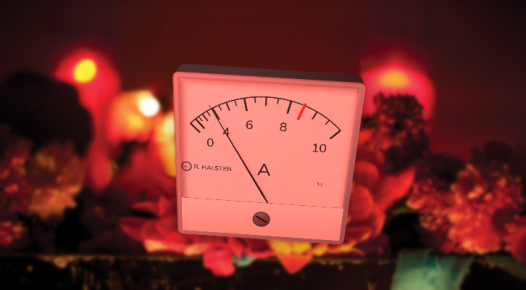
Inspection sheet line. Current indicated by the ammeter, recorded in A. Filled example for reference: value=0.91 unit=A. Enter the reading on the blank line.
value=4 unit=A
